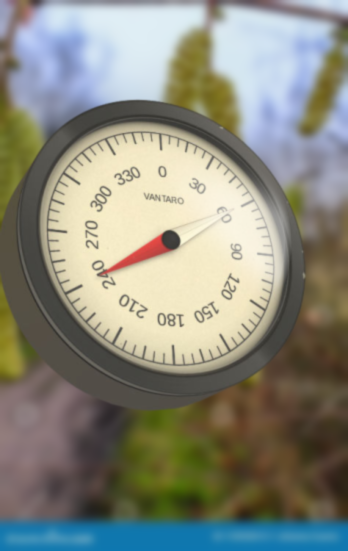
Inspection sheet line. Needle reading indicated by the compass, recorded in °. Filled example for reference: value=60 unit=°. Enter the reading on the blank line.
value=240 unit=°
